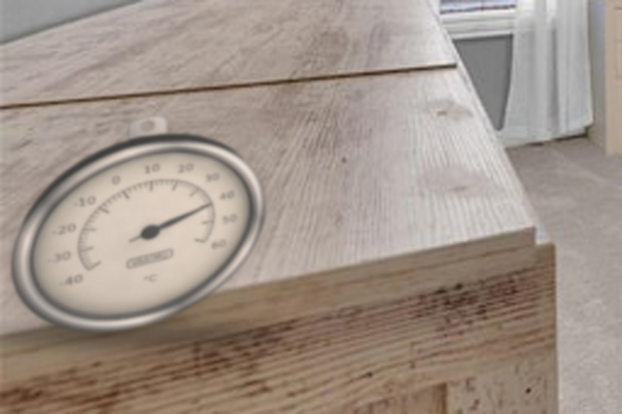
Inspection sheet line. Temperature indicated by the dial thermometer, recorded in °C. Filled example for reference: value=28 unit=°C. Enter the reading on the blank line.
value=40 unit=°C
